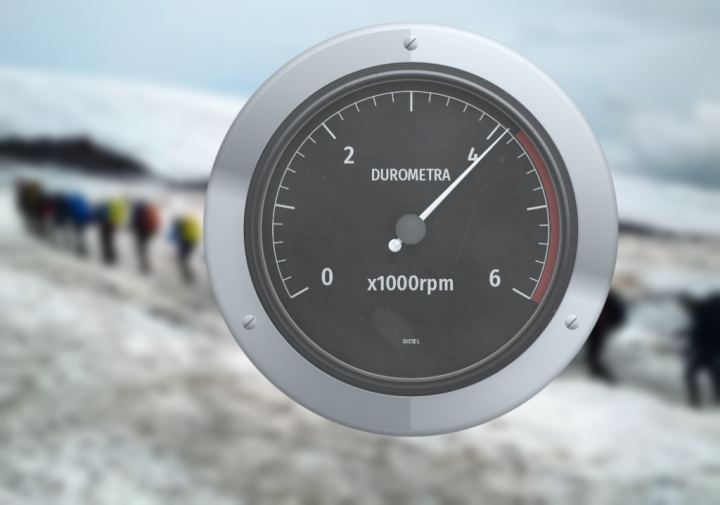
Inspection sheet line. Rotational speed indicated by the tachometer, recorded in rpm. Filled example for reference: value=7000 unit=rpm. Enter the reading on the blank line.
value=4100 unit=rpm
